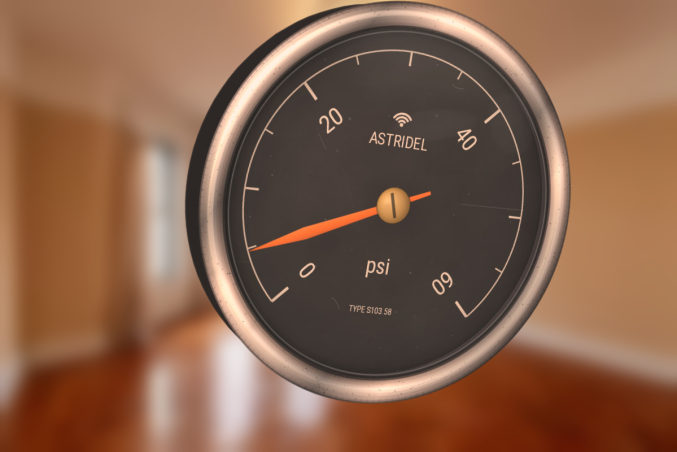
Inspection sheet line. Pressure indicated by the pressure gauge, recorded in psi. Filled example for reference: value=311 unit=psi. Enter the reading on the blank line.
value=5 unit=psi
